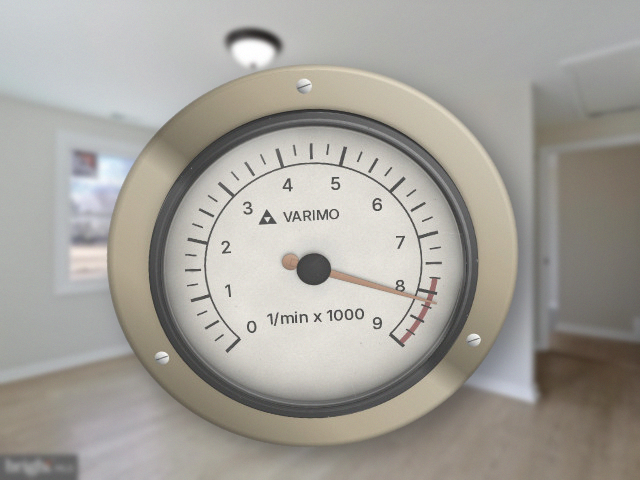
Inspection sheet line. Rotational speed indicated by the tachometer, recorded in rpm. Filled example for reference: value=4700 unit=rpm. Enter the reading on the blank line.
value=8125 unit=rpm
